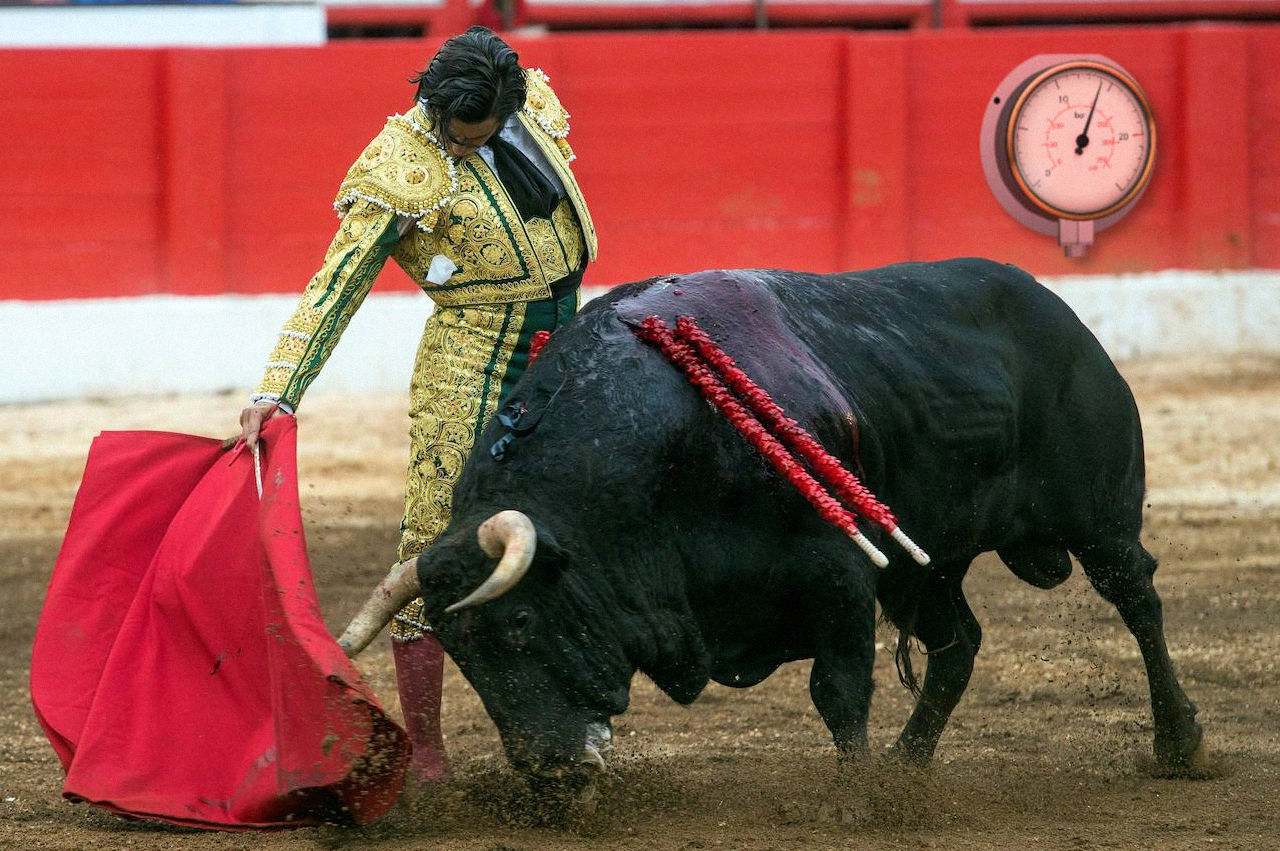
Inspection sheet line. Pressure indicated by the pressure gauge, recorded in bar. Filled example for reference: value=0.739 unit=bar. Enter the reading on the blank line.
value=14 unit=bar
